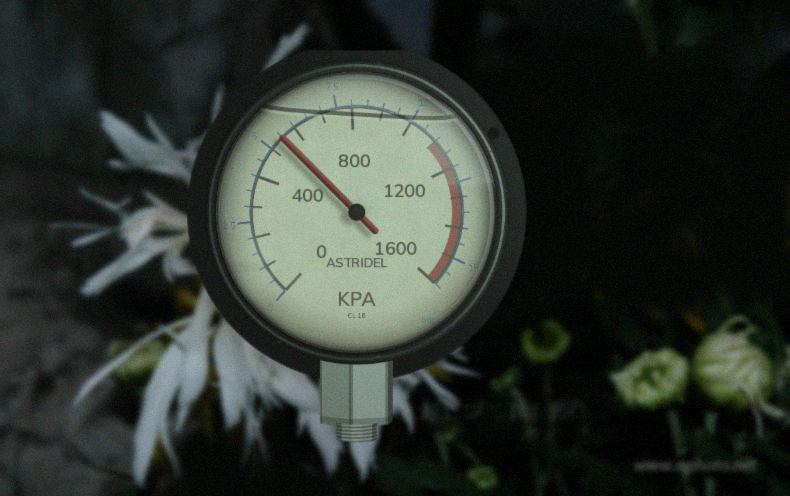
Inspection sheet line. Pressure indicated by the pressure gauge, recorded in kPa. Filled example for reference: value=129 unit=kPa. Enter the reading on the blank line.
value=550 unit=kPa
